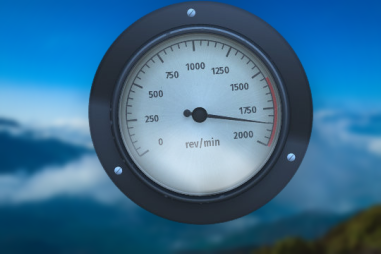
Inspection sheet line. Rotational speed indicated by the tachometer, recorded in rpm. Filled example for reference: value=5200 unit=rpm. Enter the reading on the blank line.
value=1850 unit=rpm
